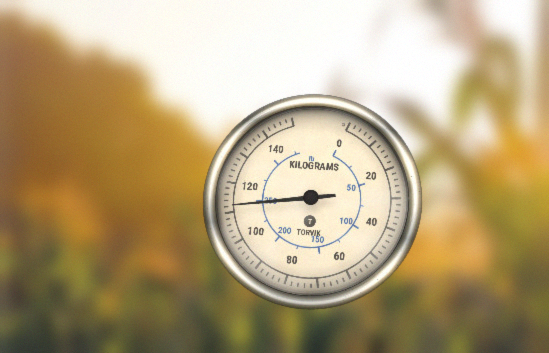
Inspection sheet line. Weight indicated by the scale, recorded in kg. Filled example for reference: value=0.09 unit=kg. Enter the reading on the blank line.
value=112 unit=kg
